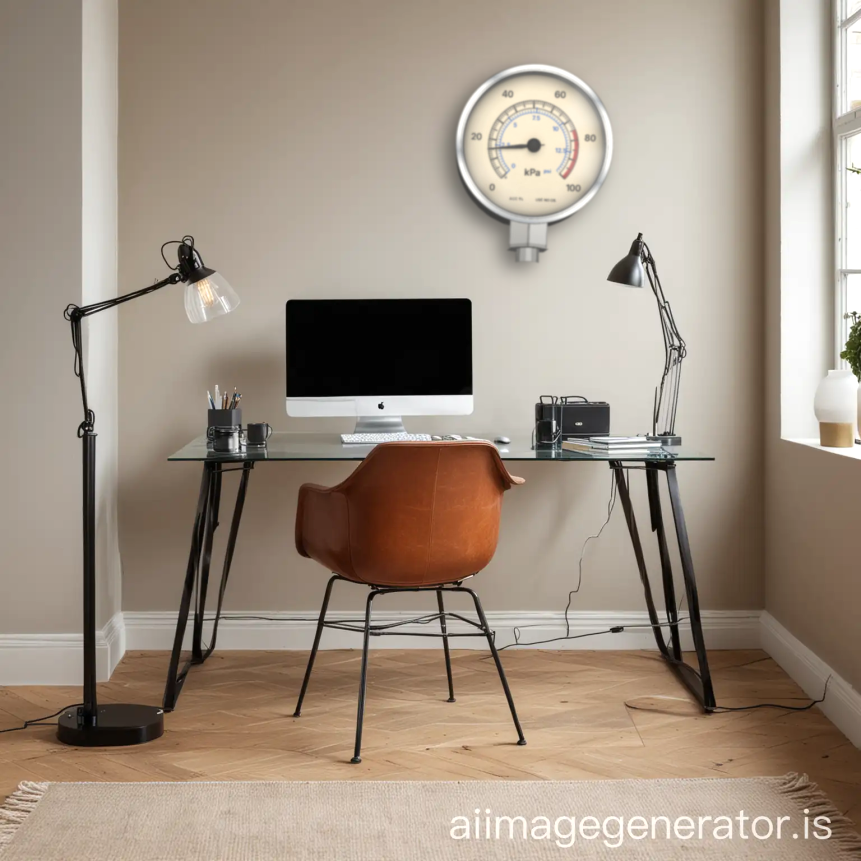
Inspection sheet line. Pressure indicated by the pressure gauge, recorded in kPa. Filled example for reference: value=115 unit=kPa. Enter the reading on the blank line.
value=15 unit=kPa
